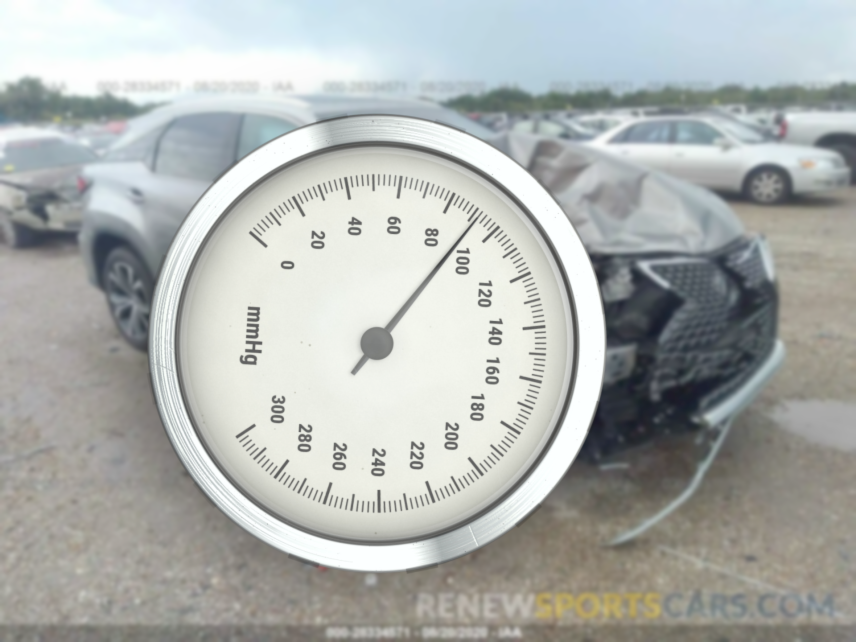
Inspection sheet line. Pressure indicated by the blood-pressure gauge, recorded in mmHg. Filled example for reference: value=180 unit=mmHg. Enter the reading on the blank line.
value=92 unit=mmHg
